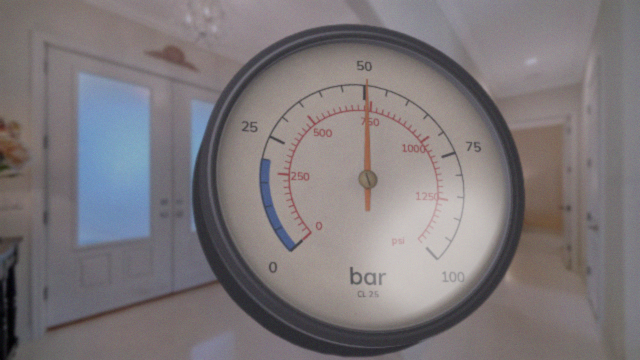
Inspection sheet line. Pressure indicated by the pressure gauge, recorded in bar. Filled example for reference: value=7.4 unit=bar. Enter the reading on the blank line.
value=50 unit=bar
